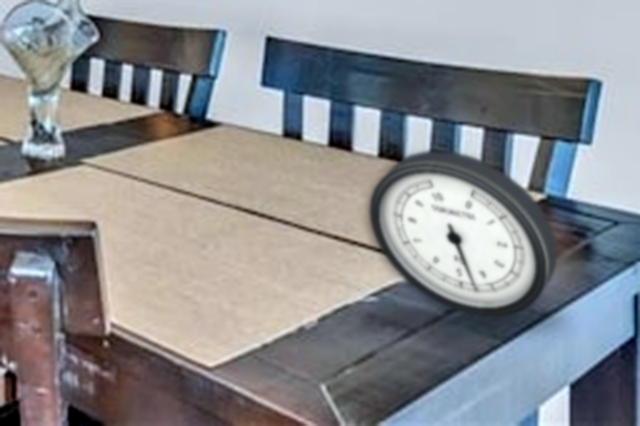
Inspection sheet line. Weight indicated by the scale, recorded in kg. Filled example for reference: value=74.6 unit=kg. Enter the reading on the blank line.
value=4.5 unit=kg
